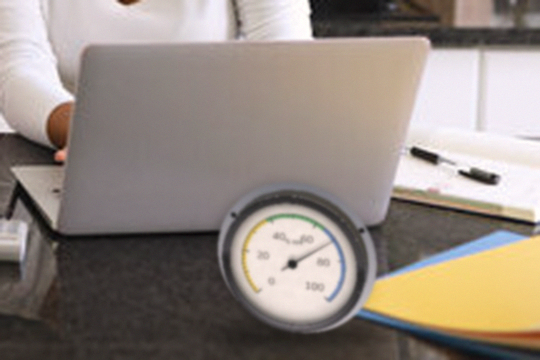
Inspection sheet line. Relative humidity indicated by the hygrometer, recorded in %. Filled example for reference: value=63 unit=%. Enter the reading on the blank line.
value=70 unit=%
